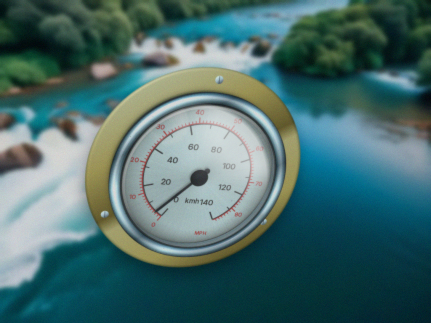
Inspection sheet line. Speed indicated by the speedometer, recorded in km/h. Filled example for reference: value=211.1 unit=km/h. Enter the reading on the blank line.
value=5 unit=km/h
